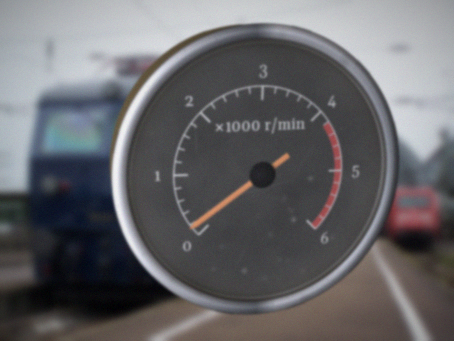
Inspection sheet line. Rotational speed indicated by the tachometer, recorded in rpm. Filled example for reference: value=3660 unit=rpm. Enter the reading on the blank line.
value=200 unit=rpm
